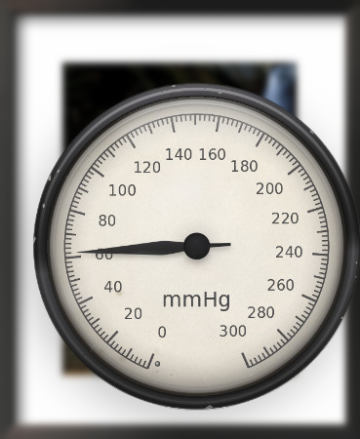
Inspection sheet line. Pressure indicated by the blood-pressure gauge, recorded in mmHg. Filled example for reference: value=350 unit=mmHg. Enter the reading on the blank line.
value=62 unit=mmHg
